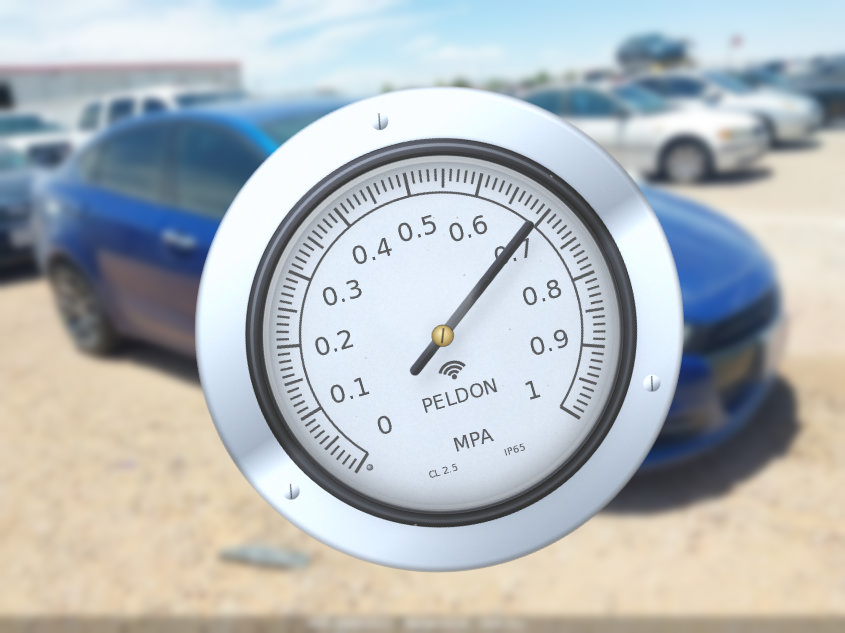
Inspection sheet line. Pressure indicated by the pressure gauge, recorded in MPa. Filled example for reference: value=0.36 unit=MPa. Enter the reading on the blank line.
value=0.69 unit=MPa
